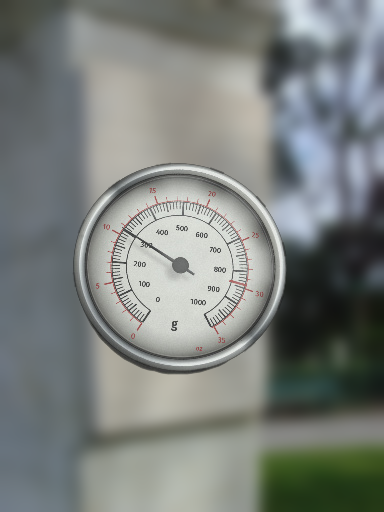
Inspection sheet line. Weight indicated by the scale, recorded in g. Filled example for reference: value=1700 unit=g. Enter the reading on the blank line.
value=300 unit=g
